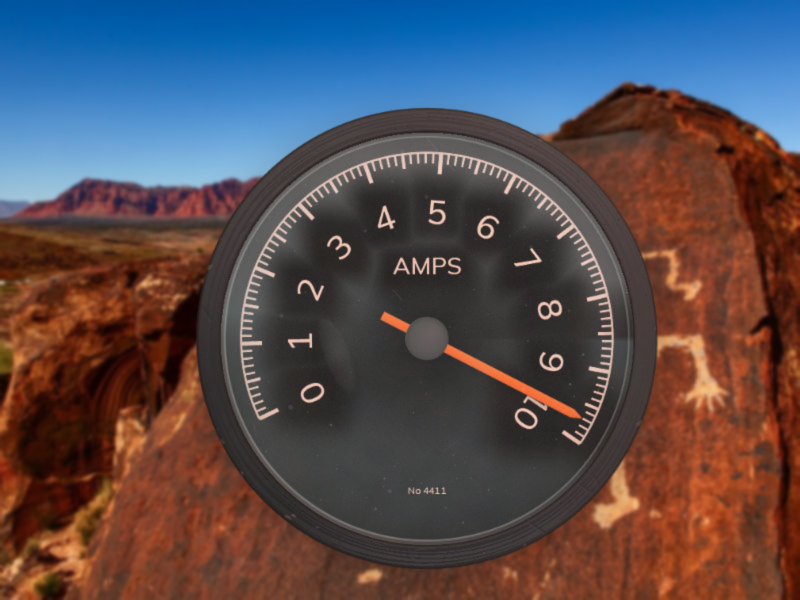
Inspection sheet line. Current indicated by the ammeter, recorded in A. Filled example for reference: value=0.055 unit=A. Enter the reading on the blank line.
value=9.7 unit=A
